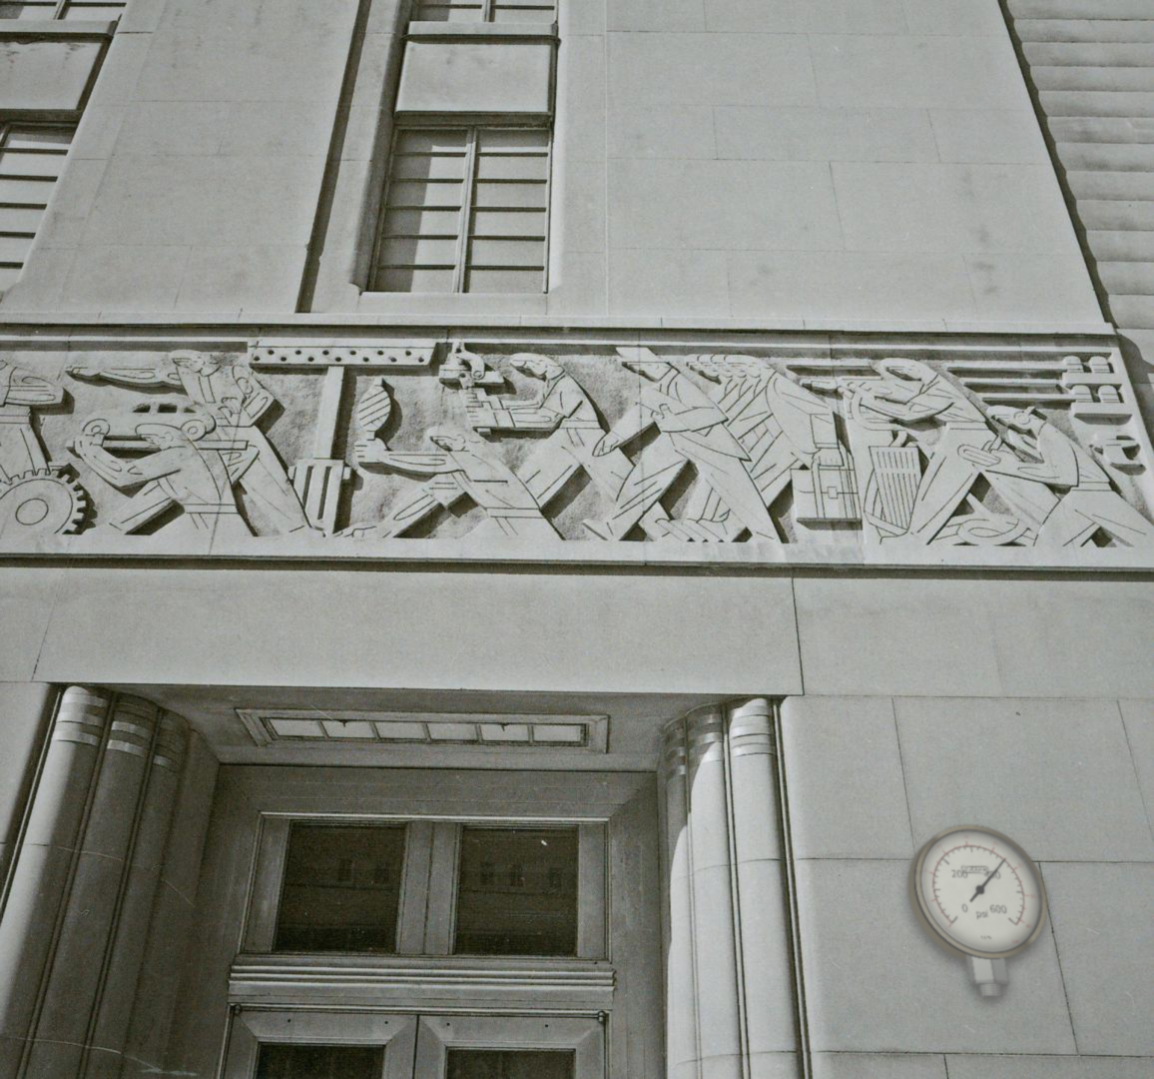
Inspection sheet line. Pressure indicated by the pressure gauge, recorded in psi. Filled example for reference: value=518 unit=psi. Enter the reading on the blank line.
value=400 unit=psi
